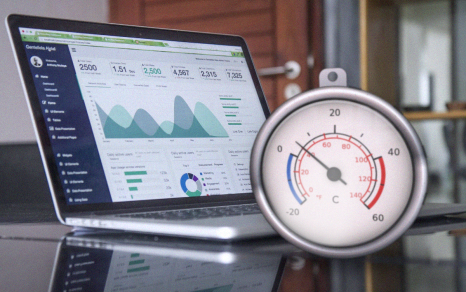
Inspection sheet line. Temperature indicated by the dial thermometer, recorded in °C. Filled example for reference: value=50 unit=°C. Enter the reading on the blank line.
value=5 unit=°C
